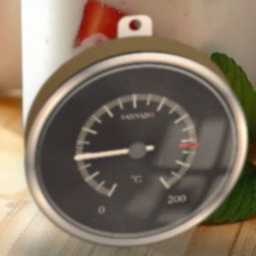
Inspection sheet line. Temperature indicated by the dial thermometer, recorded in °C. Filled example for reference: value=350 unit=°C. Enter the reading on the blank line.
value=40 unit=°C
